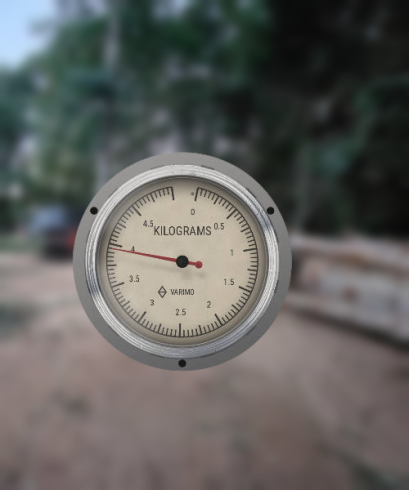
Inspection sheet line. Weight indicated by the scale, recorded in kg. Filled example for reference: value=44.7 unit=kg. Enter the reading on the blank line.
value=3.95 unit=kg
